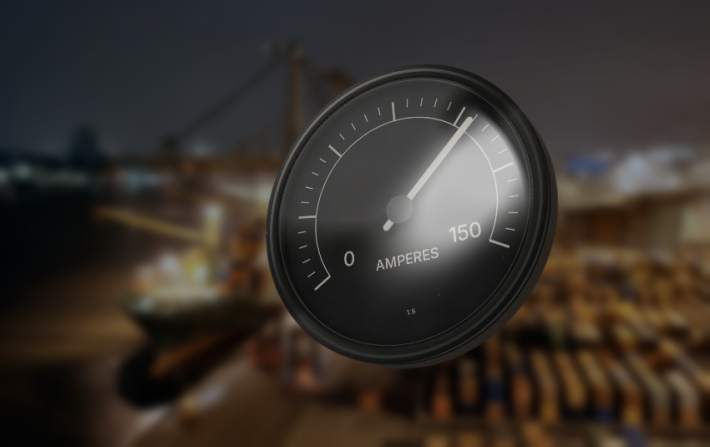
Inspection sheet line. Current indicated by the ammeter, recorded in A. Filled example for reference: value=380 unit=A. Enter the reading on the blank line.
value=105 unit=A
